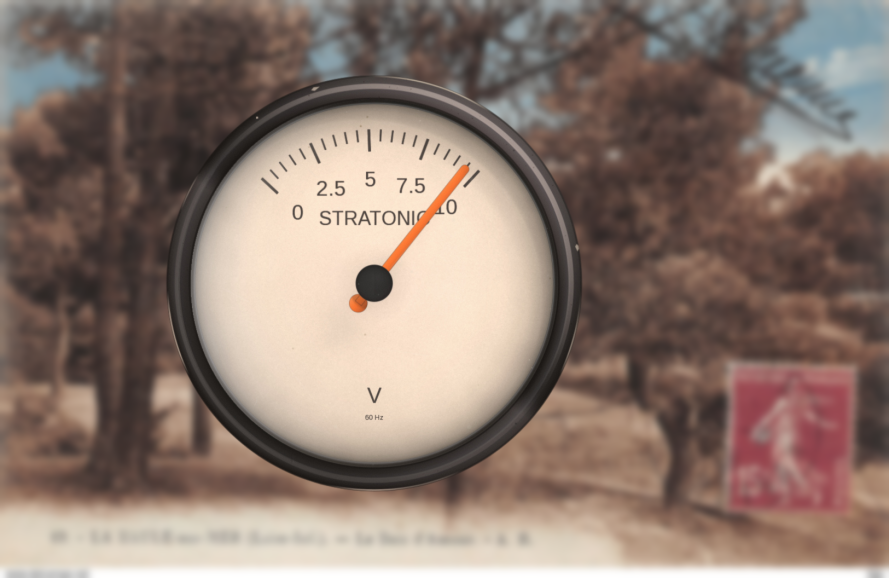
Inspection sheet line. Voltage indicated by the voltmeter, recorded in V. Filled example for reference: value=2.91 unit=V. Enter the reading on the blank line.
value=9.5 unit=V
